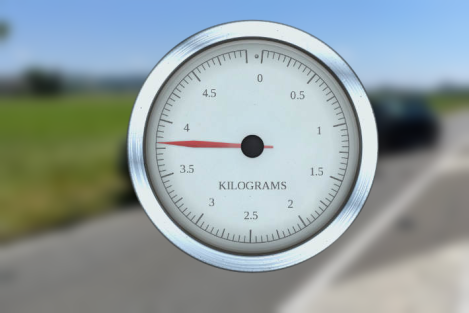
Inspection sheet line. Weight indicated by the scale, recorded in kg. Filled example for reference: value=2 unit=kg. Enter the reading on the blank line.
value=3.8 unit=kg
